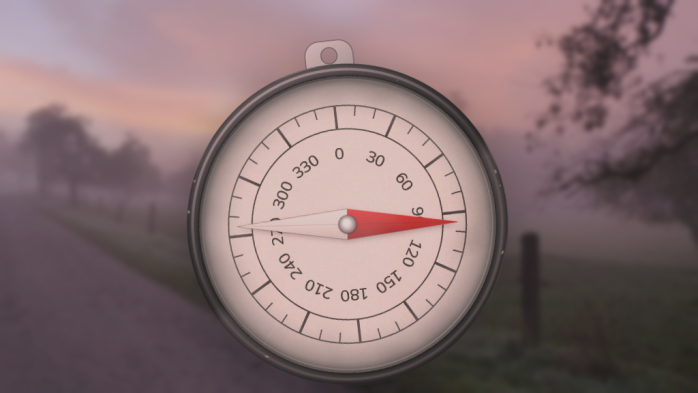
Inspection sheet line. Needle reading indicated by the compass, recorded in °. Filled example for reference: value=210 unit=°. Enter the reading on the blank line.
value=95 unit=°
